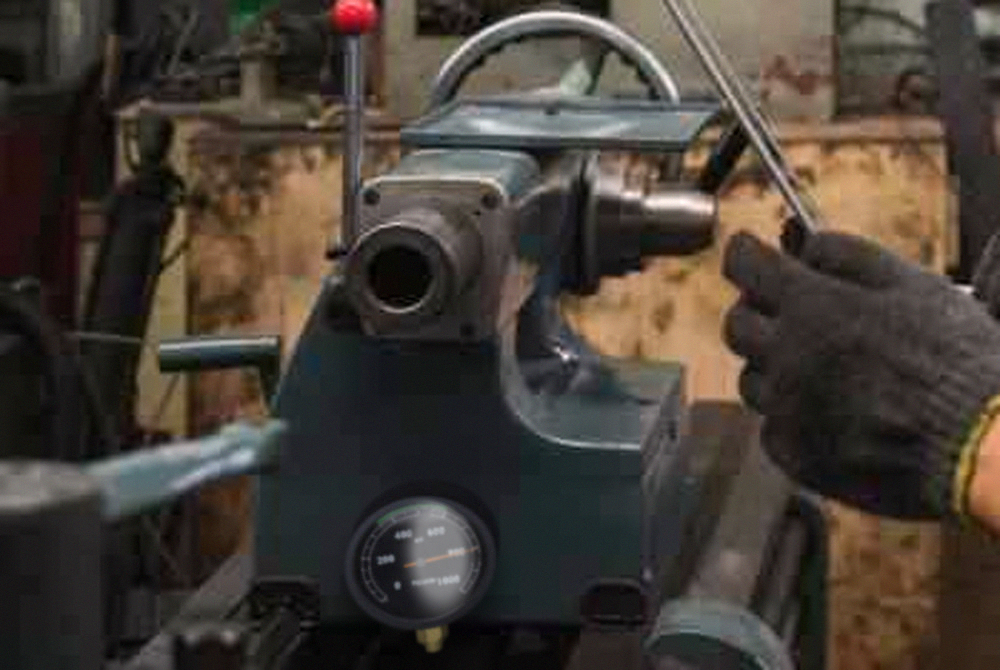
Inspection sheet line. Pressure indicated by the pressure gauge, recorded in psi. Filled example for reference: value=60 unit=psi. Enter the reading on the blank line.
value=800 unit=psi
